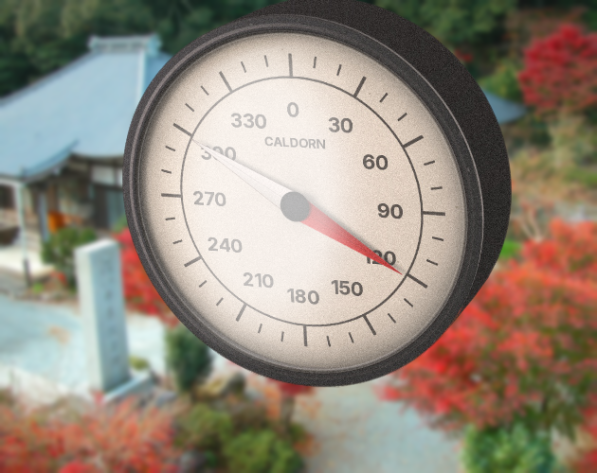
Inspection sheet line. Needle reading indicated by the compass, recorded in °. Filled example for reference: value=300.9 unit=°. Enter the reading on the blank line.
value=120 unit=°
